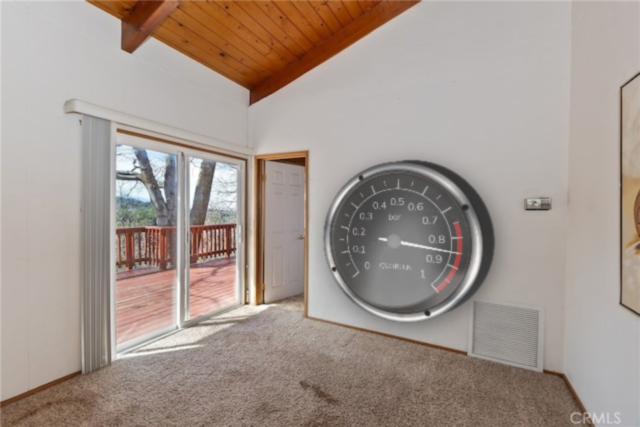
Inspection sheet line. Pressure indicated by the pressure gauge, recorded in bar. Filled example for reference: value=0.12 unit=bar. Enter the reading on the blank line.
value=0.85 unit=bar
